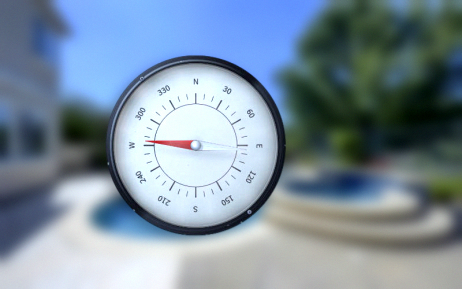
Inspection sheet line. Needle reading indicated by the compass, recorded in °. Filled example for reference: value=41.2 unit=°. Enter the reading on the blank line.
value=275 unit=°
